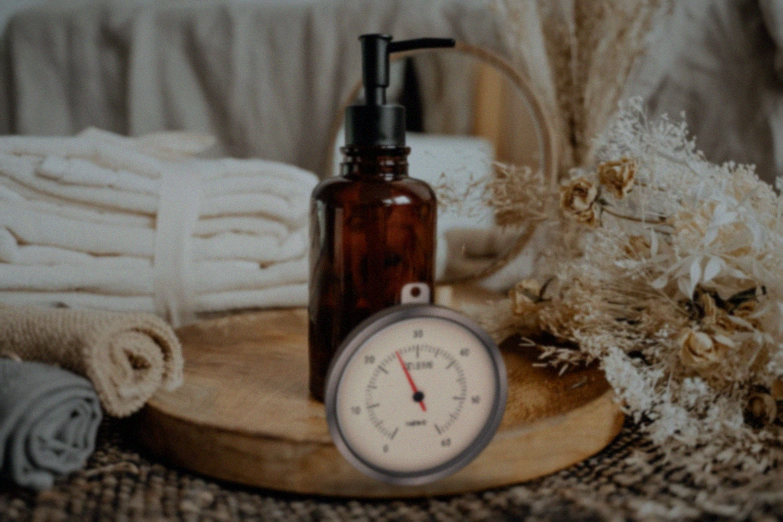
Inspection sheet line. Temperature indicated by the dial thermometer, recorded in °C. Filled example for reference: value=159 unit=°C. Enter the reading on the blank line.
value=25 unit=°C
